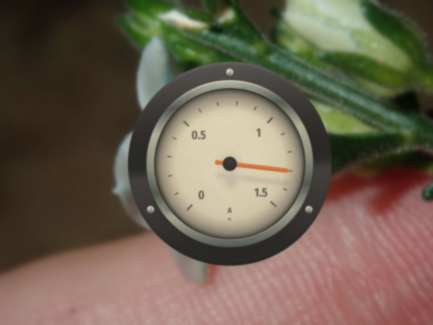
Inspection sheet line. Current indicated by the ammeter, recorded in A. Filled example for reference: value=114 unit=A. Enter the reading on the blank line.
value=1.3 unit=A
